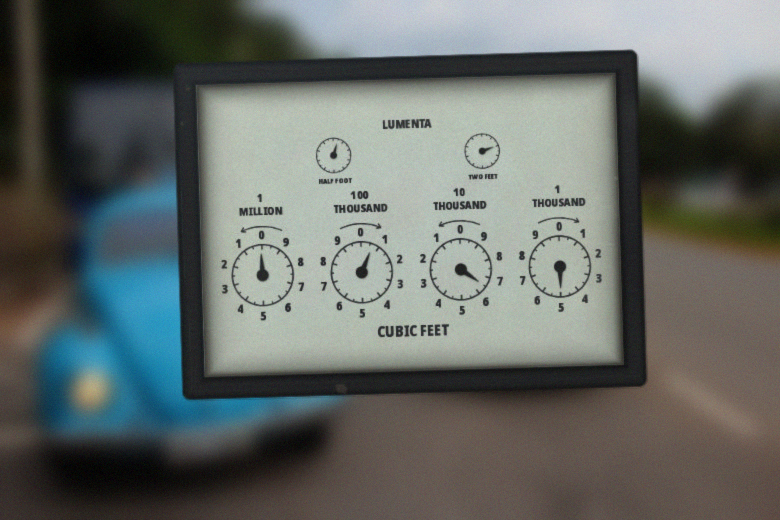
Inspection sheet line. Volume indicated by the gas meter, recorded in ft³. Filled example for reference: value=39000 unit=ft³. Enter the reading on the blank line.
value=6500 unit=ft³
